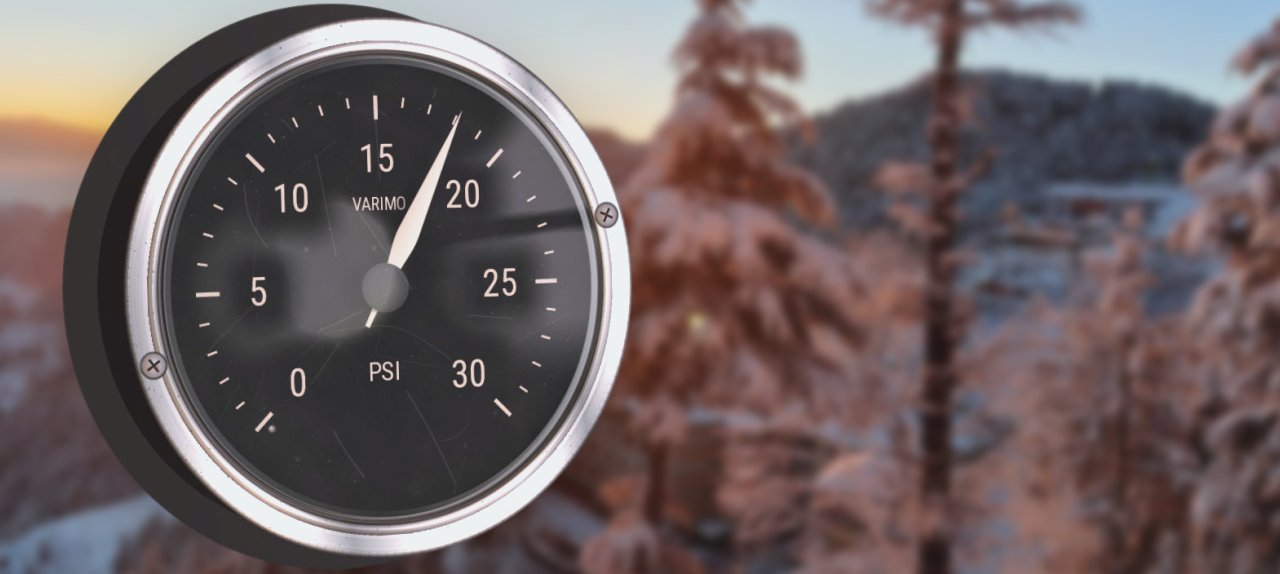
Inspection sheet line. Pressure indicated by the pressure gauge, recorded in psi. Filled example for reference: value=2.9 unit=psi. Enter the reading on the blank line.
value=18 unit=psi
